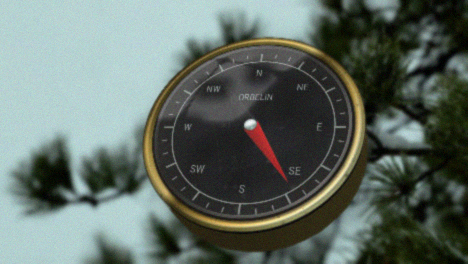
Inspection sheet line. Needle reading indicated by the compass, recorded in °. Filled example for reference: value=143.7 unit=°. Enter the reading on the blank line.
value=145 unit=°
